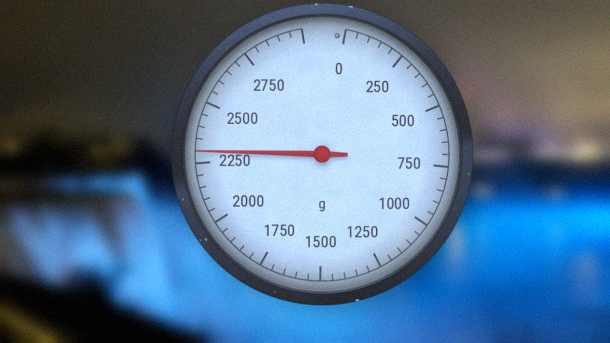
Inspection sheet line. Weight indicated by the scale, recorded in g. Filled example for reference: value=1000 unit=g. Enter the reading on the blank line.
value=2300 unit=g
